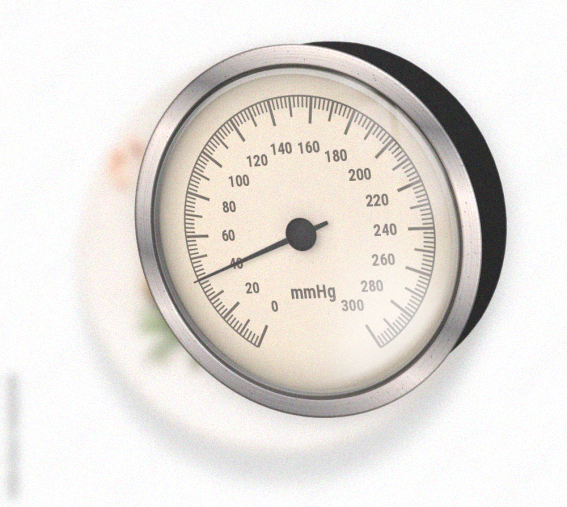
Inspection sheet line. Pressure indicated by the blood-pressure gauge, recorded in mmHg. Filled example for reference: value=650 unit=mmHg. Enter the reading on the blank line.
value=40 unit=mmHg
